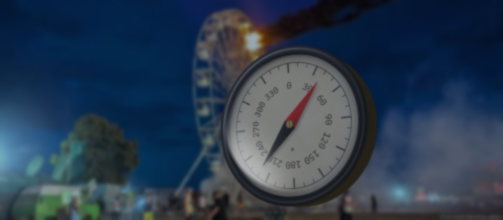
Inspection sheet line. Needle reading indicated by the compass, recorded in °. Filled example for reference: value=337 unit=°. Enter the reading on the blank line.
value=40 unit=°
